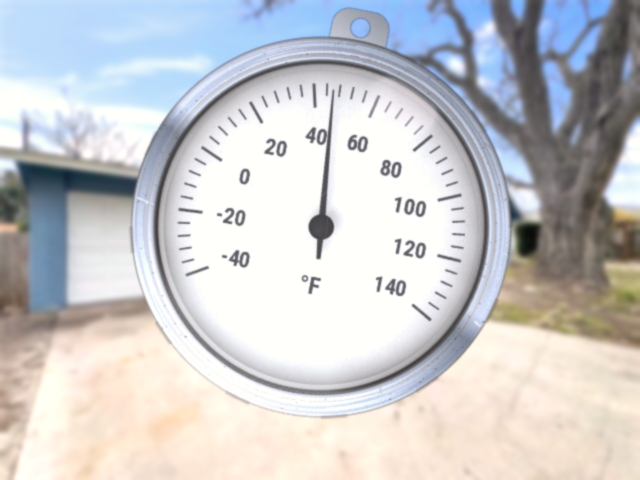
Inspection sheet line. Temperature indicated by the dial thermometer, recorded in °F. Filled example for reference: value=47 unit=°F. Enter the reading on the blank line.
value=46 unit=°F
